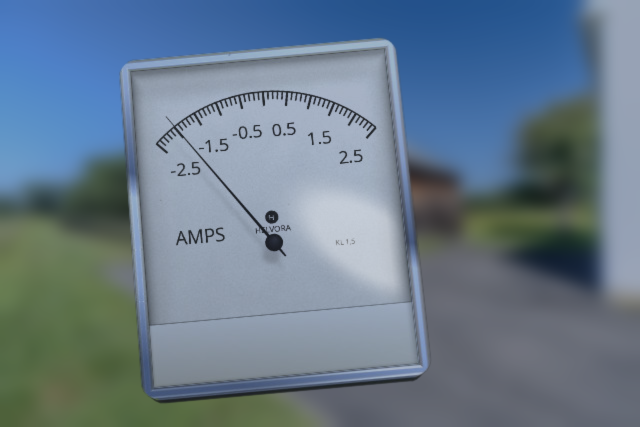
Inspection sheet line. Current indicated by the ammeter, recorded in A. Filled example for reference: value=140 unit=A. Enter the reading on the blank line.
value=-2 unit=A
